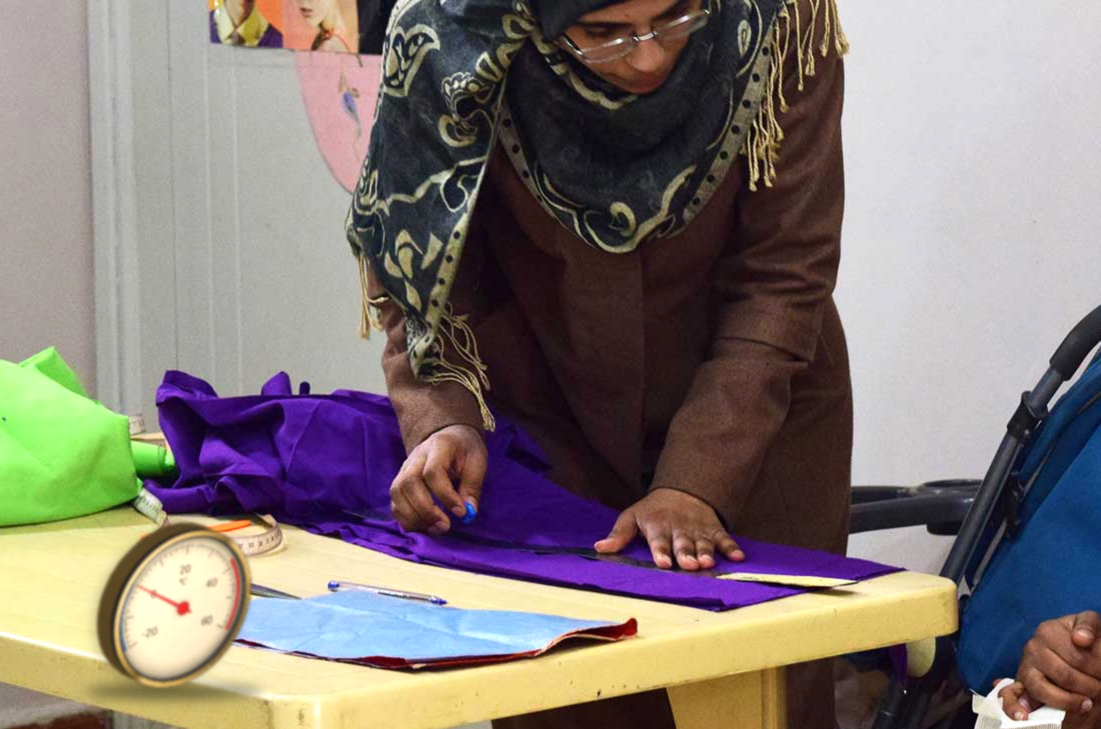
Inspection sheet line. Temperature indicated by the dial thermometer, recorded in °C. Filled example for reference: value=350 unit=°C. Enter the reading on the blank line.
value=0 unit=°C
